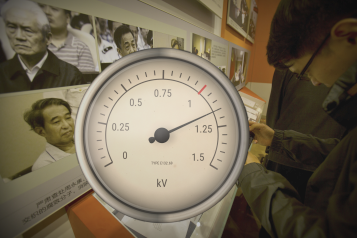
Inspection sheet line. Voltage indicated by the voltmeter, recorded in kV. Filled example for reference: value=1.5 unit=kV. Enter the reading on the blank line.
value=1.15 unit=kV
